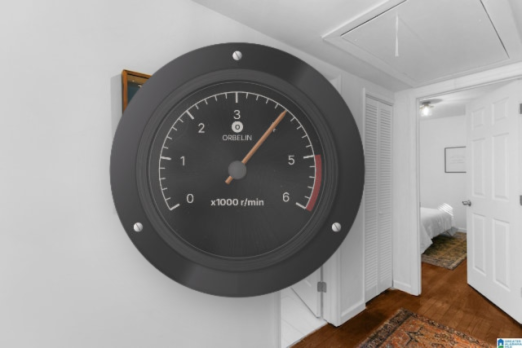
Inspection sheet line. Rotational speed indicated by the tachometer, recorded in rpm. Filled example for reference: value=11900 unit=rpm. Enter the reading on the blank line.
value=4000 unit=rpm
